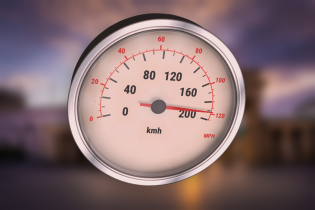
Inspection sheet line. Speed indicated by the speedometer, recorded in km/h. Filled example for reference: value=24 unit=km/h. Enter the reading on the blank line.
value=190 unit=km/h
